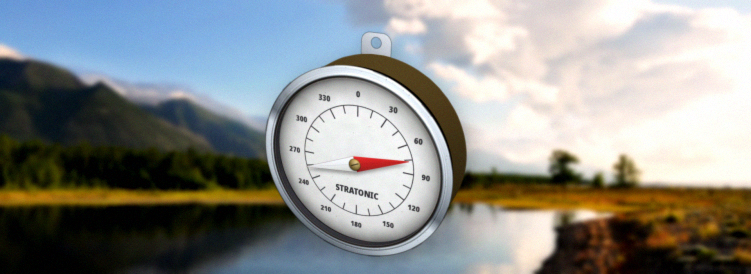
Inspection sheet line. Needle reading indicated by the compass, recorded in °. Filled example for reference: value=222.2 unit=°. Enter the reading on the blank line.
value=75 unit=°
